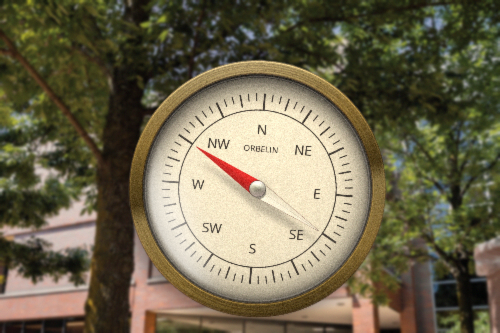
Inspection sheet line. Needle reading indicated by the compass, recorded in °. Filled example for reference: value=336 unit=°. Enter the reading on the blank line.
value=300 unit=°
